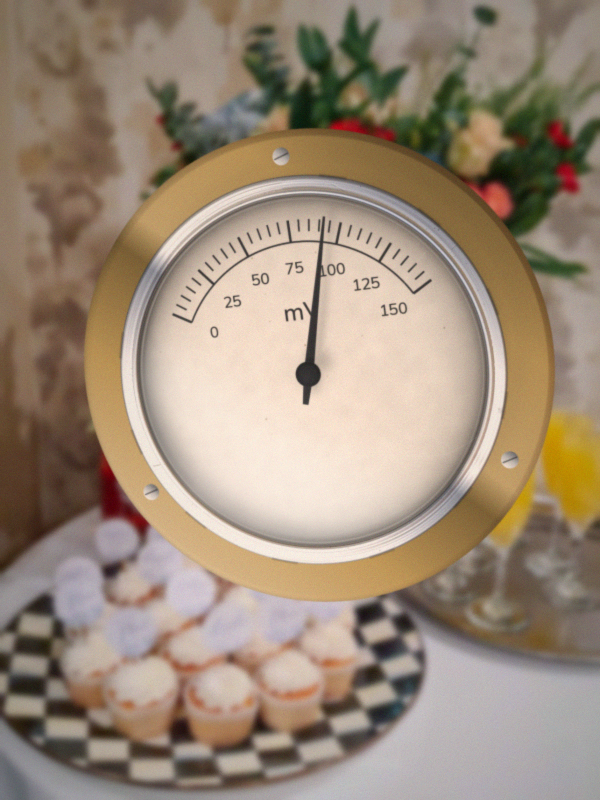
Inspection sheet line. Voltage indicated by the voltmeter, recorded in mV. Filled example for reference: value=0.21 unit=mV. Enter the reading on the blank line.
value=92.5 unit=mV
